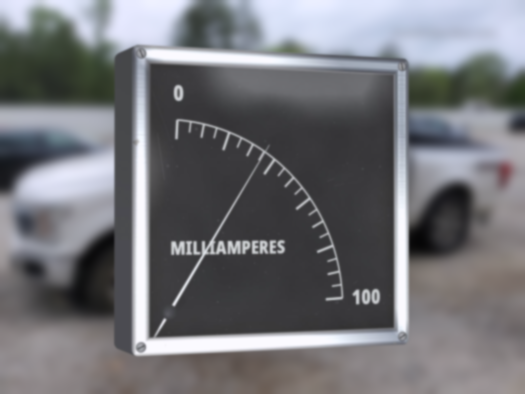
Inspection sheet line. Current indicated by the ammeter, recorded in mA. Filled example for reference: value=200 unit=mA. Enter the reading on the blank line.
value=35 unit=mA
